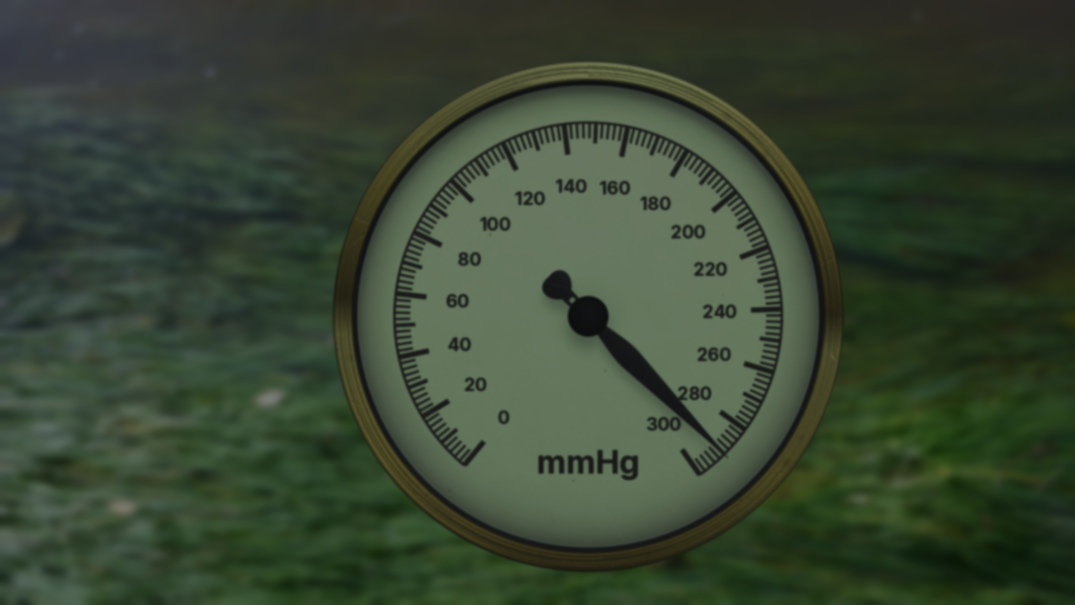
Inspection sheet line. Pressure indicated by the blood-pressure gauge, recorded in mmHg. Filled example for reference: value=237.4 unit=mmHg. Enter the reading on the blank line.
value=290 unit=mmHg
